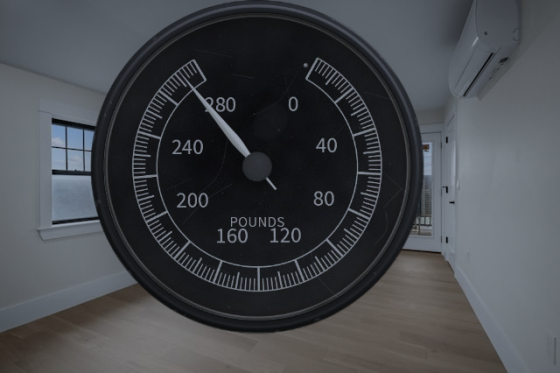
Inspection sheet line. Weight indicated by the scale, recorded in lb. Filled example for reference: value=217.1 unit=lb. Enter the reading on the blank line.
value=272 unit=lb
